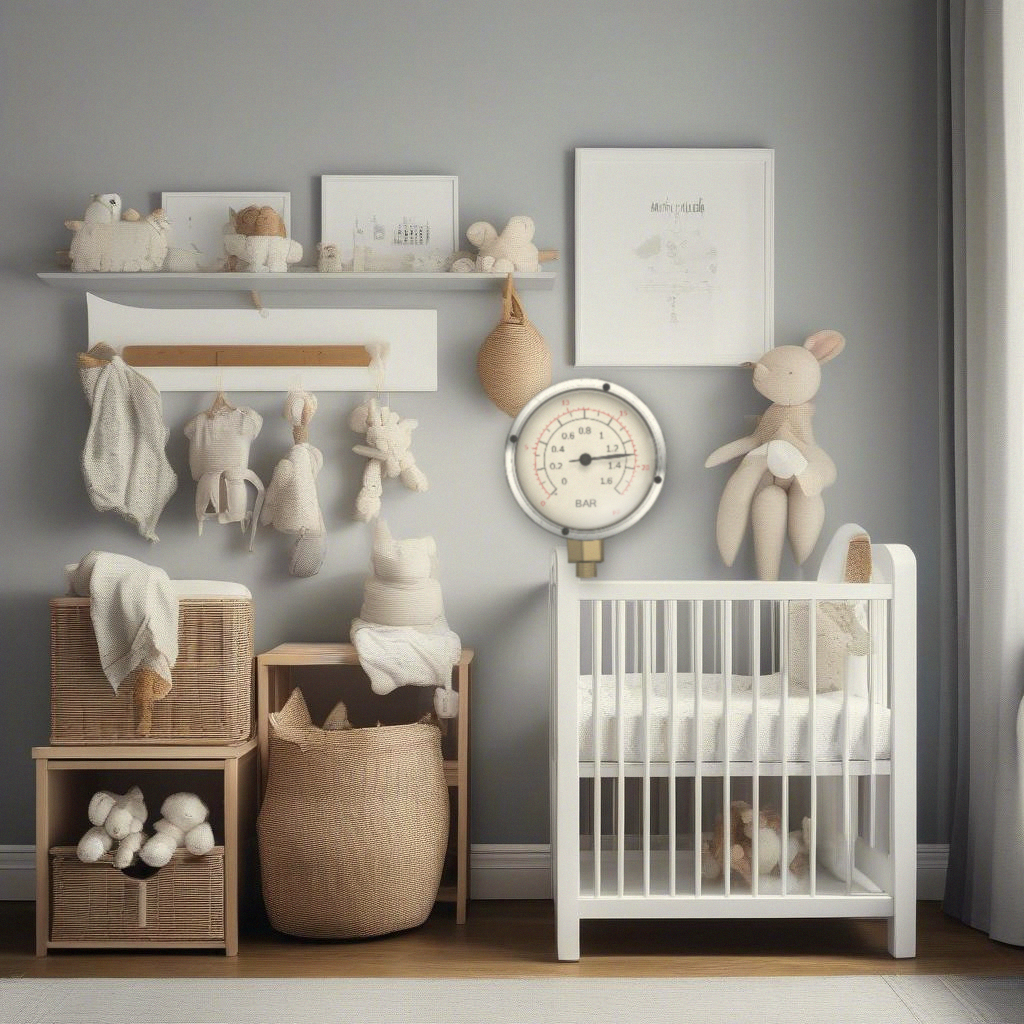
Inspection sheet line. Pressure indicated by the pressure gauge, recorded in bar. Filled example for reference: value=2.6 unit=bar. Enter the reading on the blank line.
value=1.3 unit=bar
